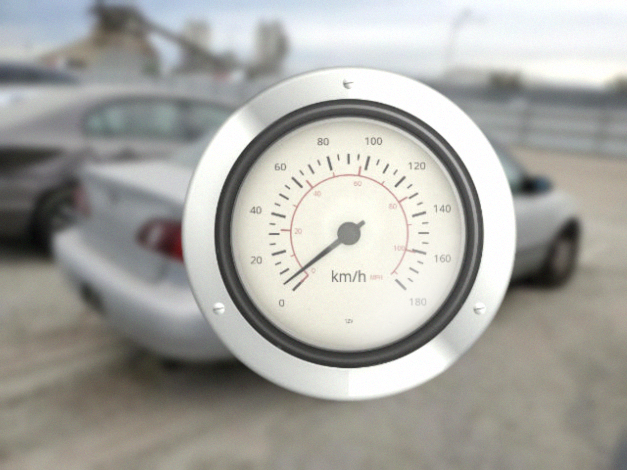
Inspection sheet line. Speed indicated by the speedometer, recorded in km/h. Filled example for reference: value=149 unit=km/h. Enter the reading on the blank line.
value=5 unit=km/h
